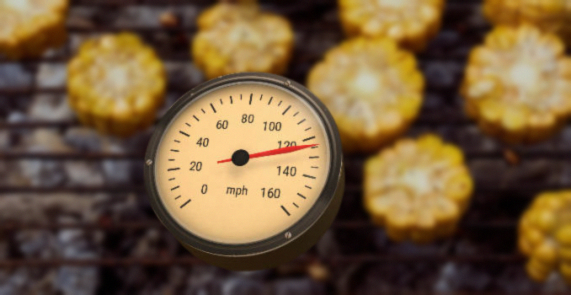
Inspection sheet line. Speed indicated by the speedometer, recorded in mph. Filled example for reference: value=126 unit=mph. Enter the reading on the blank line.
value=125 unit=mph
